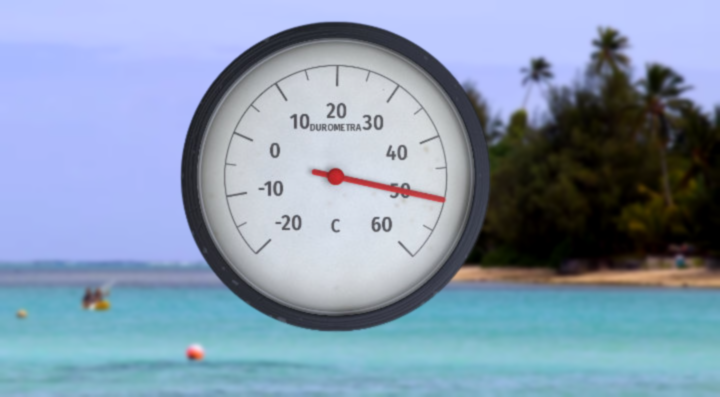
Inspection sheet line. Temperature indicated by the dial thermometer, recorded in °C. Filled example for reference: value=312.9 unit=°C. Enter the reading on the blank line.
value=50 unit=°C
